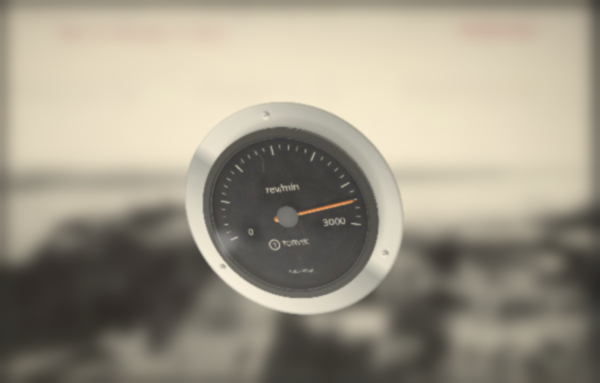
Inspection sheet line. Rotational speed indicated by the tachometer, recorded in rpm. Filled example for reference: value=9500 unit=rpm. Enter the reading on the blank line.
value=2700 unit=rpm
